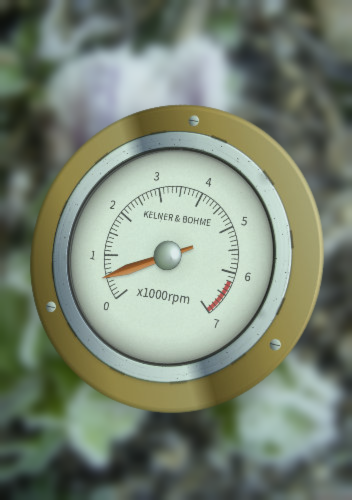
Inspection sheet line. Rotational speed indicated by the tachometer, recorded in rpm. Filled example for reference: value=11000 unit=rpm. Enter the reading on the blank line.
value=500 unit=rpm
